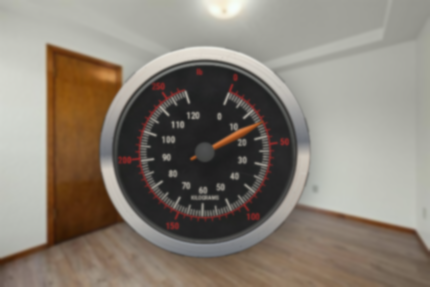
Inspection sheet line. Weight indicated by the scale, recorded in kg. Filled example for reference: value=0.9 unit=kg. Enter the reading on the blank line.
value=15 unit=kg
